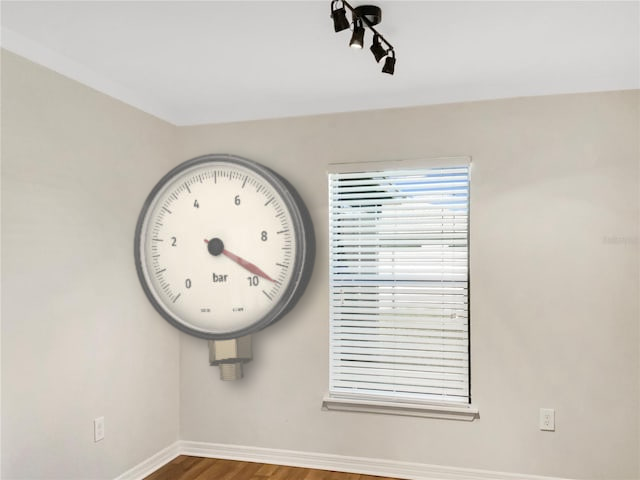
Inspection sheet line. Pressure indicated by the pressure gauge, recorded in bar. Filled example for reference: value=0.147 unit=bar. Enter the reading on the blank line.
value=9.5 unit=bar
